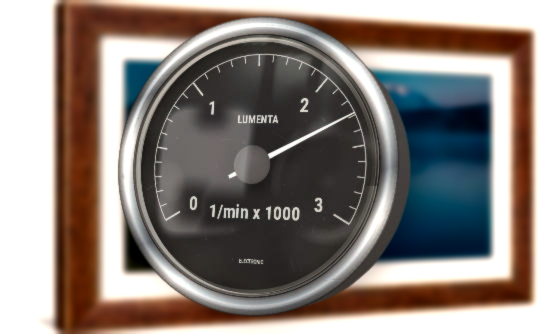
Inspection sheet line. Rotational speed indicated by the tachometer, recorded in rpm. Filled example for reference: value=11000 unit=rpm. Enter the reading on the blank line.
value=2300 unit=rpm
